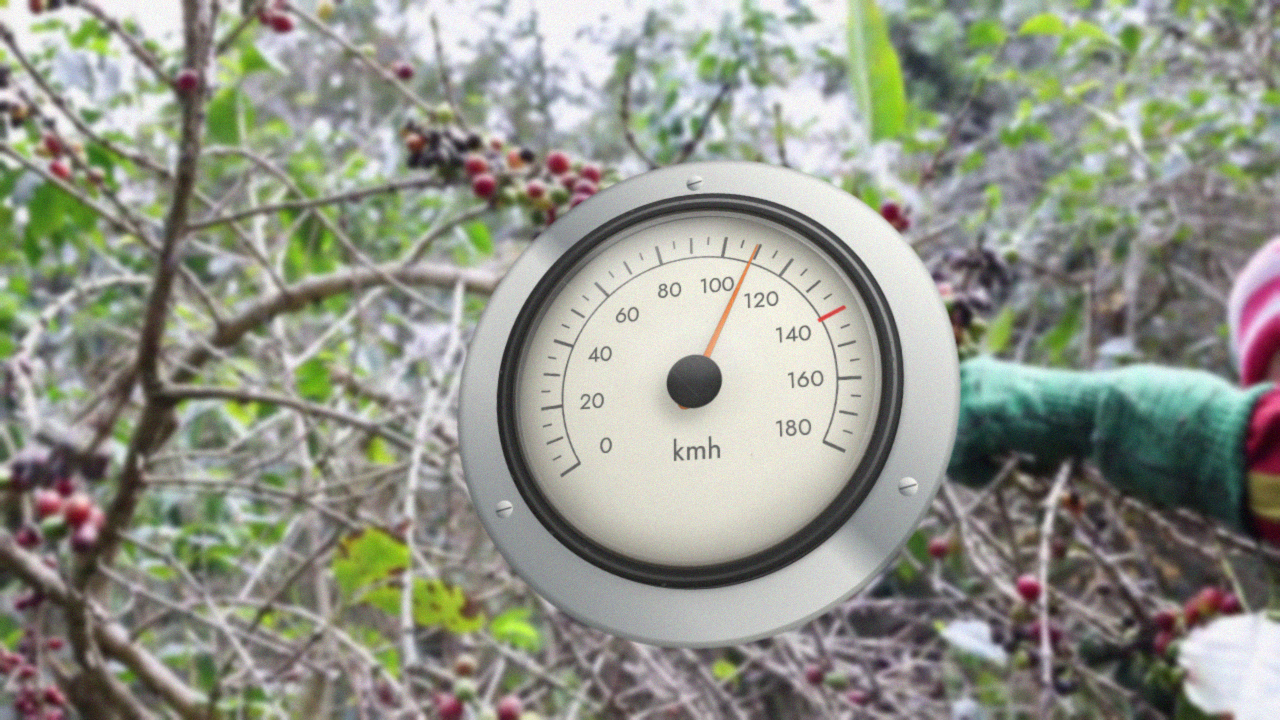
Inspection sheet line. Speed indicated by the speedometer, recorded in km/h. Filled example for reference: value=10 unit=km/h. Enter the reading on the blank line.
value=110 unit=km/h
